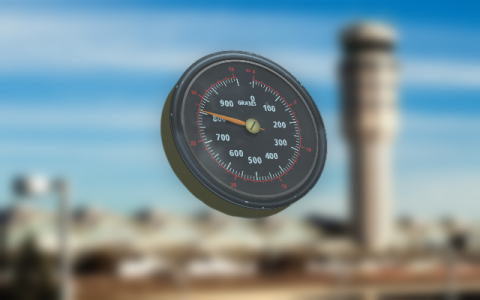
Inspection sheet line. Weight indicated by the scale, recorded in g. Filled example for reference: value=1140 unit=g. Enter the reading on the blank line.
value=800 unit=g
